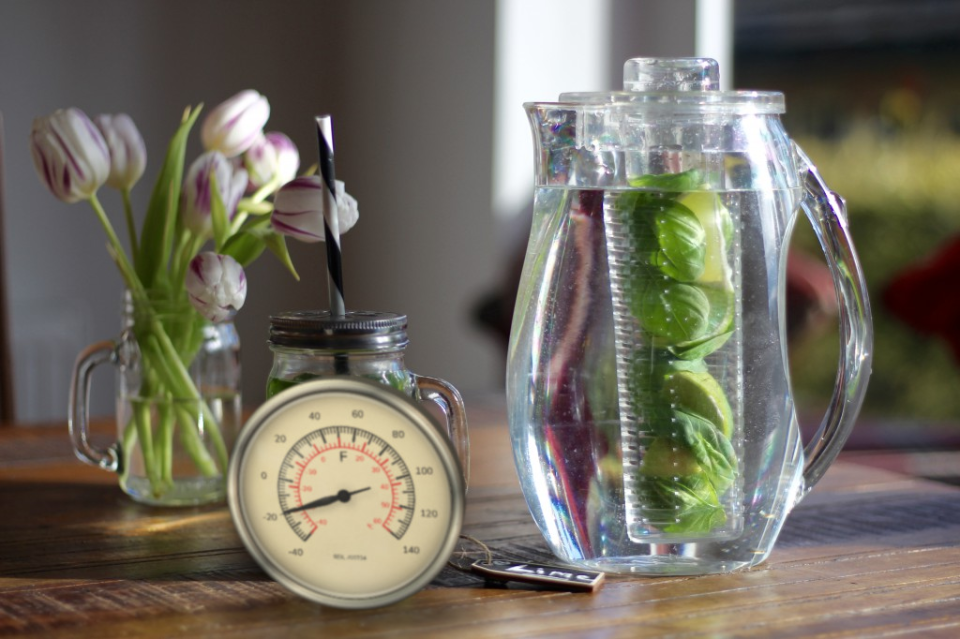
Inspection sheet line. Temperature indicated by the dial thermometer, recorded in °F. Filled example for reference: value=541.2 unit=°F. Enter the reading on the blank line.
value=-20 unit=°F
